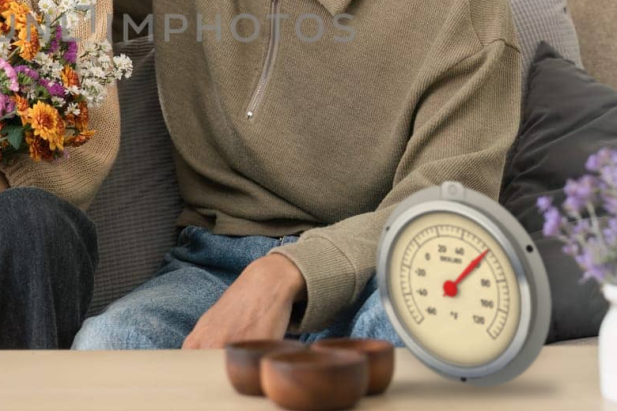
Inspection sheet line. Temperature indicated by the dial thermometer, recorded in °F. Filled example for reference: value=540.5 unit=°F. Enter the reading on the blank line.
value=60 unit=°F
